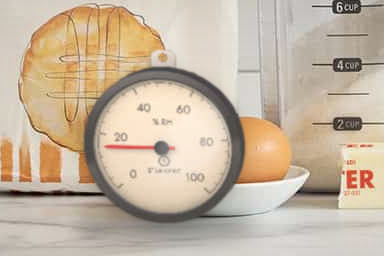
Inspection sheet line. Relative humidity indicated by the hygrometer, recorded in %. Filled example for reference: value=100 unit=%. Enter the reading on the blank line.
value=16 unit=%
